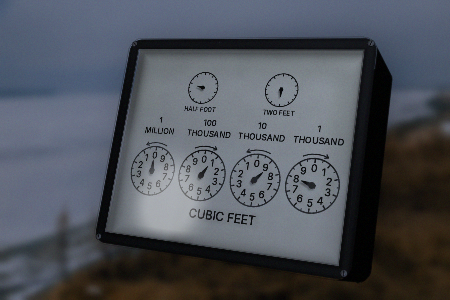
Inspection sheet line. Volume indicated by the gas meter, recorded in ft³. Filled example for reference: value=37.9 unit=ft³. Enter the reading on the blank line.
value=8800 unit=ft³
